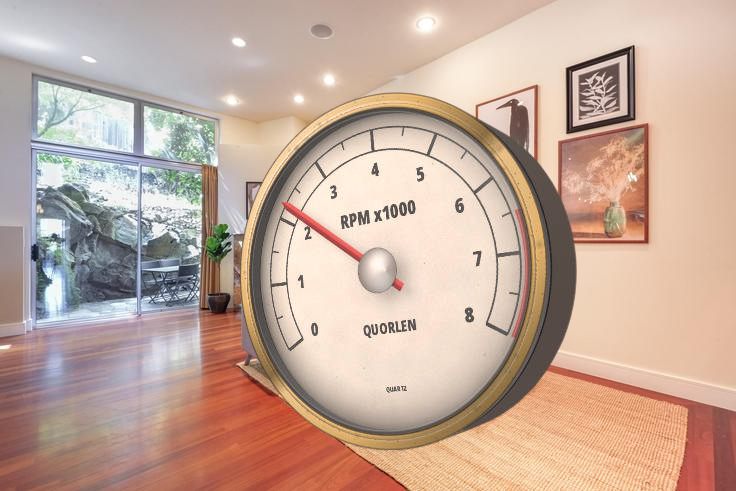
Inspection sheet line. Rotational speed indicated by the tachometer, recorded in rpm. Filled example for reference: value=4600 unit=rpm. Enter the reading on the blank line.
value=2250 unit=rpm
